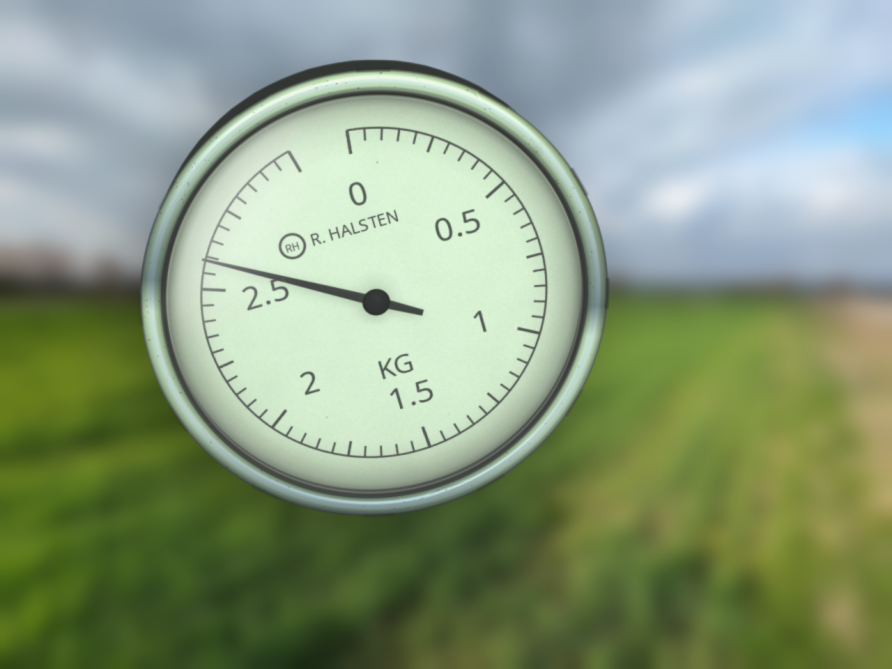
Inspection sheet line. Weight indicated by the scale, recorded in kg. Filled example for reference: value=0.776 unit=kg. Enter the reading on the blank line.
value=2.6 unit=kg
